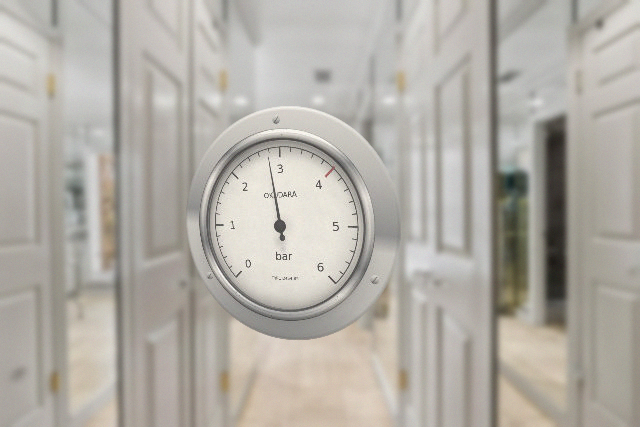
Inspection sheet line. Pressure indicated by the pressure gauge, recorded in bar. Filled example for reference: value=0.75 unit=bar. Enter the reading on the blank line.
value=2.8 unit=bar
